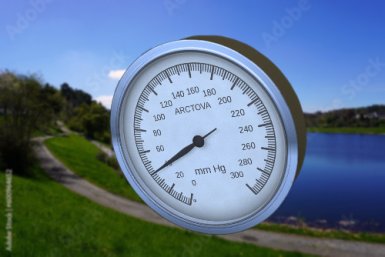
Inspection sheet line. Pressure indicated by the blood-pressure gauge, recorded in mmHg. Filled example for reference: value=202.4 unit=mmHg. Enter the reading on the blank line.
value=40 unit=mmHg
